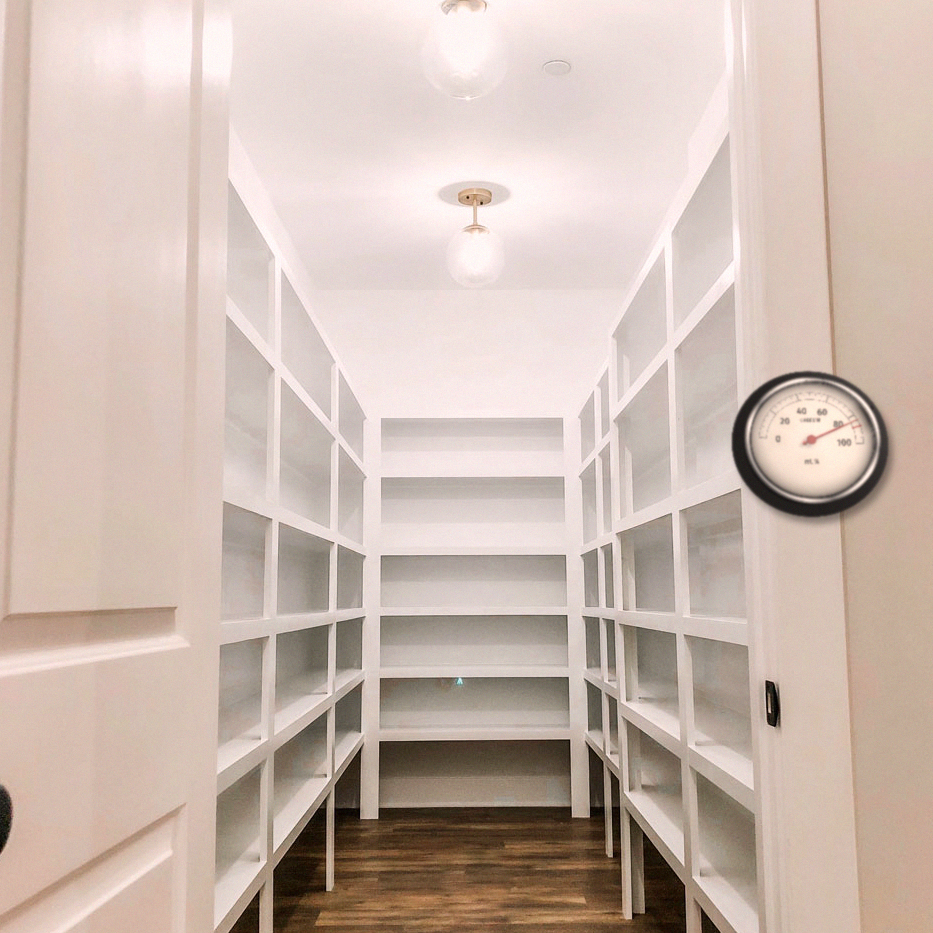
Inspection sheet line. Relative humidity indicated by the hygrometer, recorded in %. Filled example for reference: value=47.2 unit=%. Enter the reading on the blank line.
value=84 unit=%
